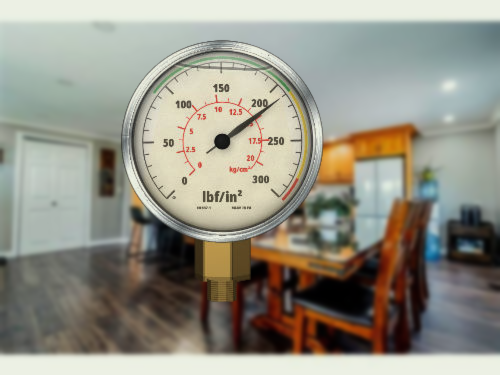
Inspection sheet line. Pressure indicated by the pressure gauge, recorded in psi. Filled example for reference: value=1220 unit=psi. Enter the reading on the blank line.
value=210 unit=psi
